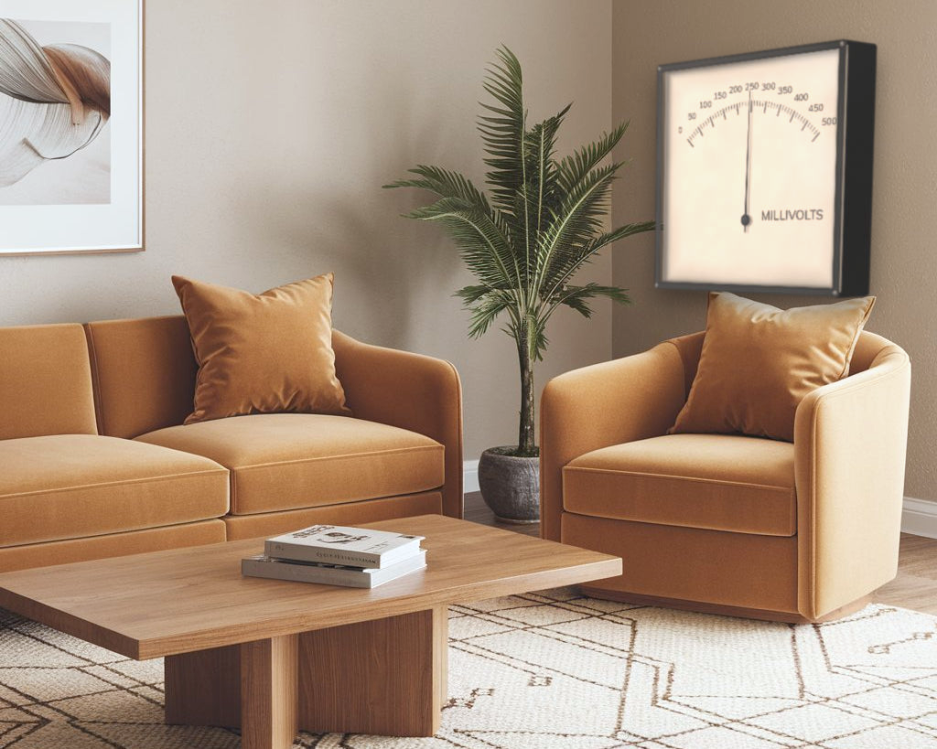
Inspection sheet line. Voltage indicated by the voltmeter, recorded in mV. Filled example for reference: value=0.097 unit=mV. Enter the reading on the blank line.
value=250 unit=mV
